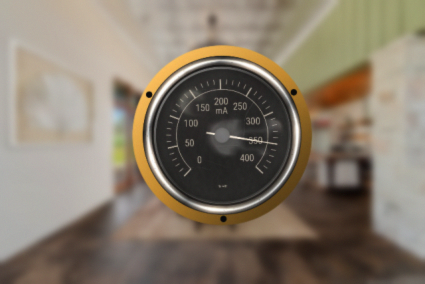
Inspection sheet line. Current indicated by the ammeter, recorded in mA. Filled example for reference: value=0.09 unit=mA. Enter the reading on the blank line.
value=350 unit=mA
